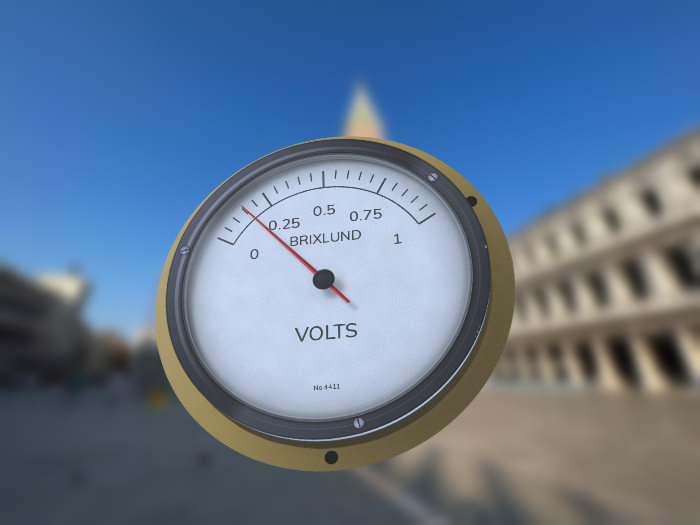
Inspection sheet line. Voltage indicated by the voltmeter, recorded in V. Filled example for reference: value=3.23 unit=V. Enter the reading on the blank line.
value=0.15 unit=V
